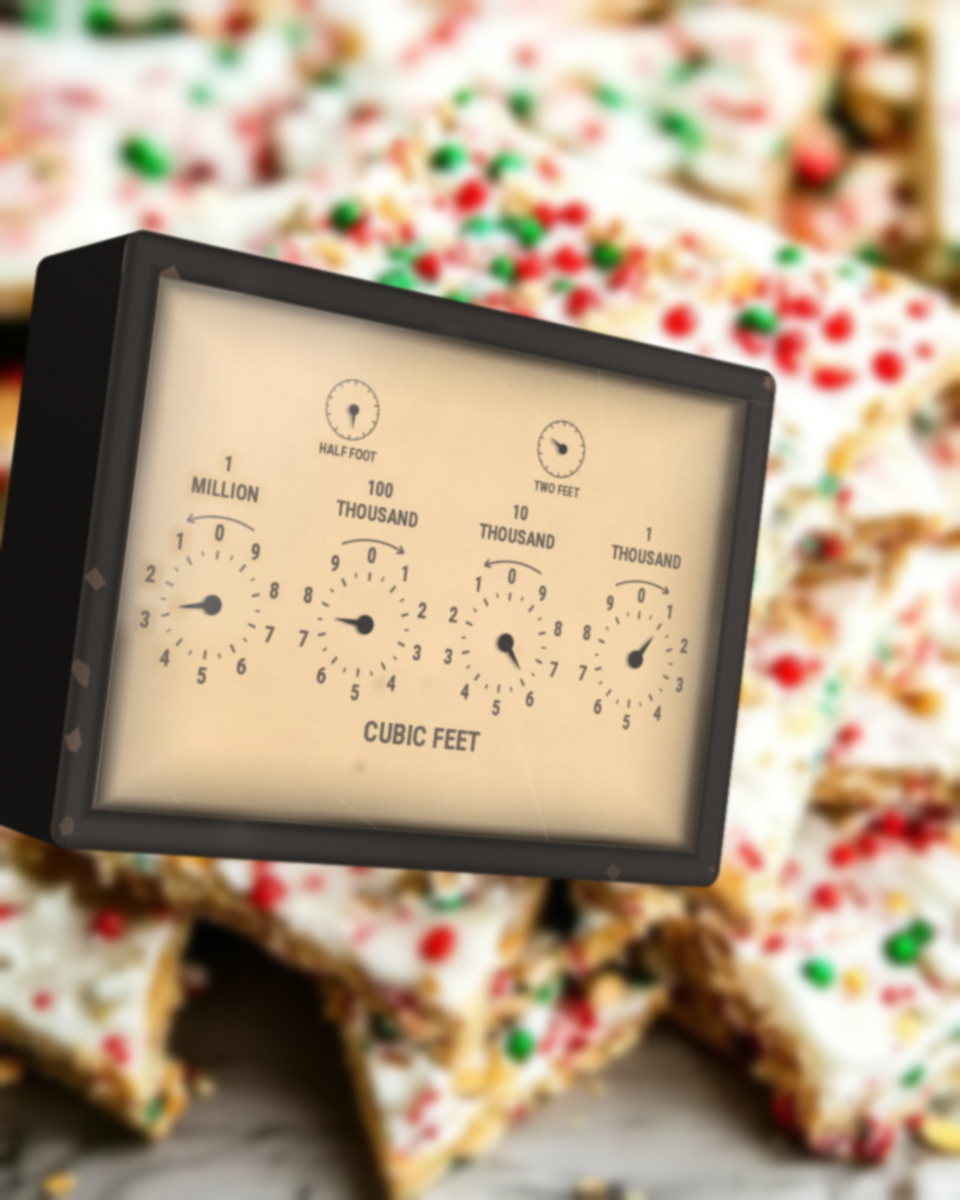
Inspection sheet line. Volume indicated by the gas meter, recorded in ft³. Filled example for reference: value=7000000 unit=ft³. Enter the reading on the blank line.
value=276100 unit=ft³
